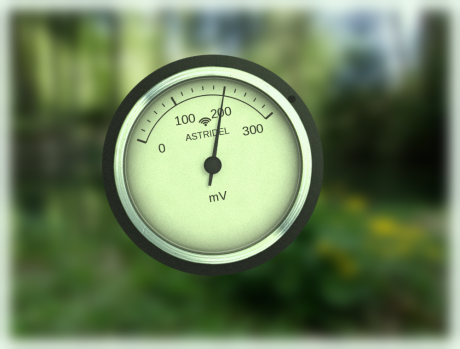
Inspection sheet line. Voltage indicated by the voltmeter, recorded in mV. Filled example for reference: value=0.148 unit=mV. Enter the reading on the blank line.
value=200 unit=mV
